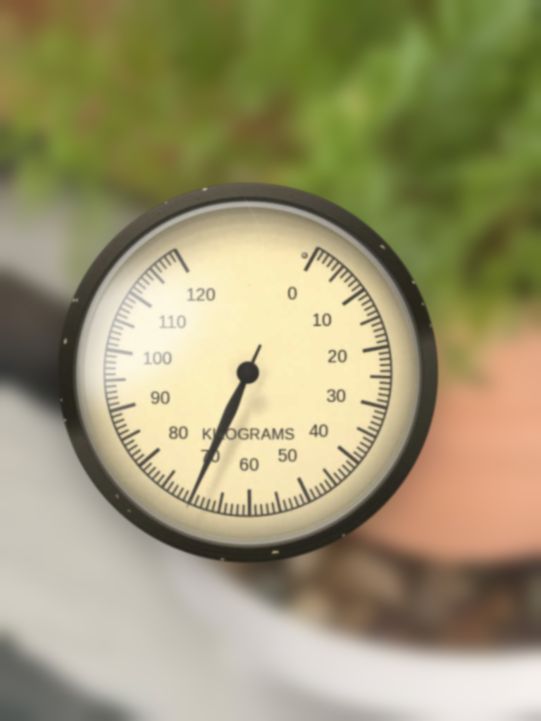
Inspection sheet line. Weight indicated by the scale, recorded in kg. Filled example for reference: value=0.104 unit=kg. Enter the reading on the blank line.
value=70 unit=kg
